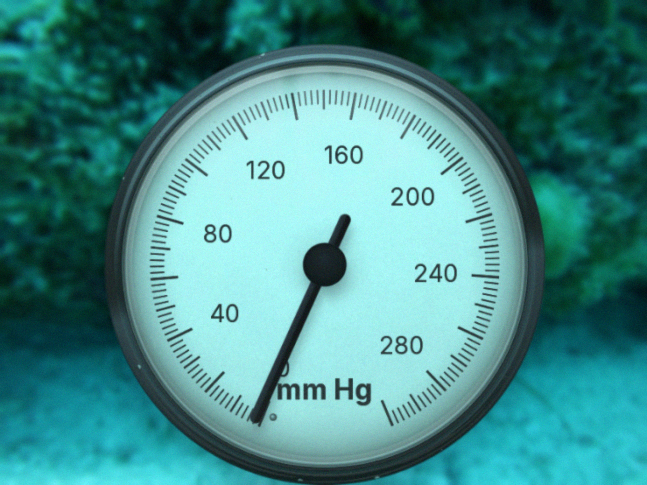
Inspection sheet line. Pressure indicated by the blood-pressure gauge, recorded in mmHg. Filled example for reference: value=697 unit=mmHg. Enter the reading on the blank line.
value=2 unit=mmHg
